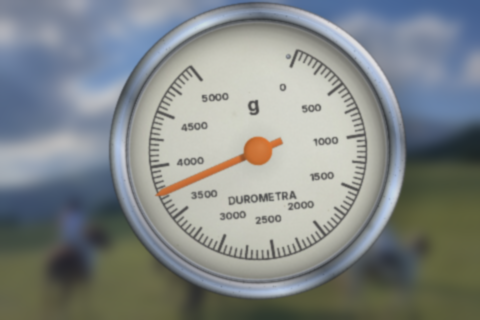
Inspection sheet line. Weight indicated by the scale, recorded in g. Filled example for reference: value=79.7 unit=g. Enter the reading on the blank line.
value=3750 unit=g
